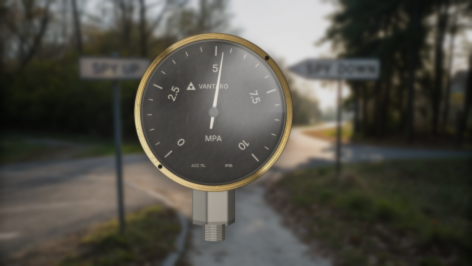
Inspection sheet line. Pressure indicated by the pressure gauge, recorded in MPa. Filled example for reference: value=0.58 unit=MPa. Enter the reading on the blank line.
value=5.25 unit=MPa
